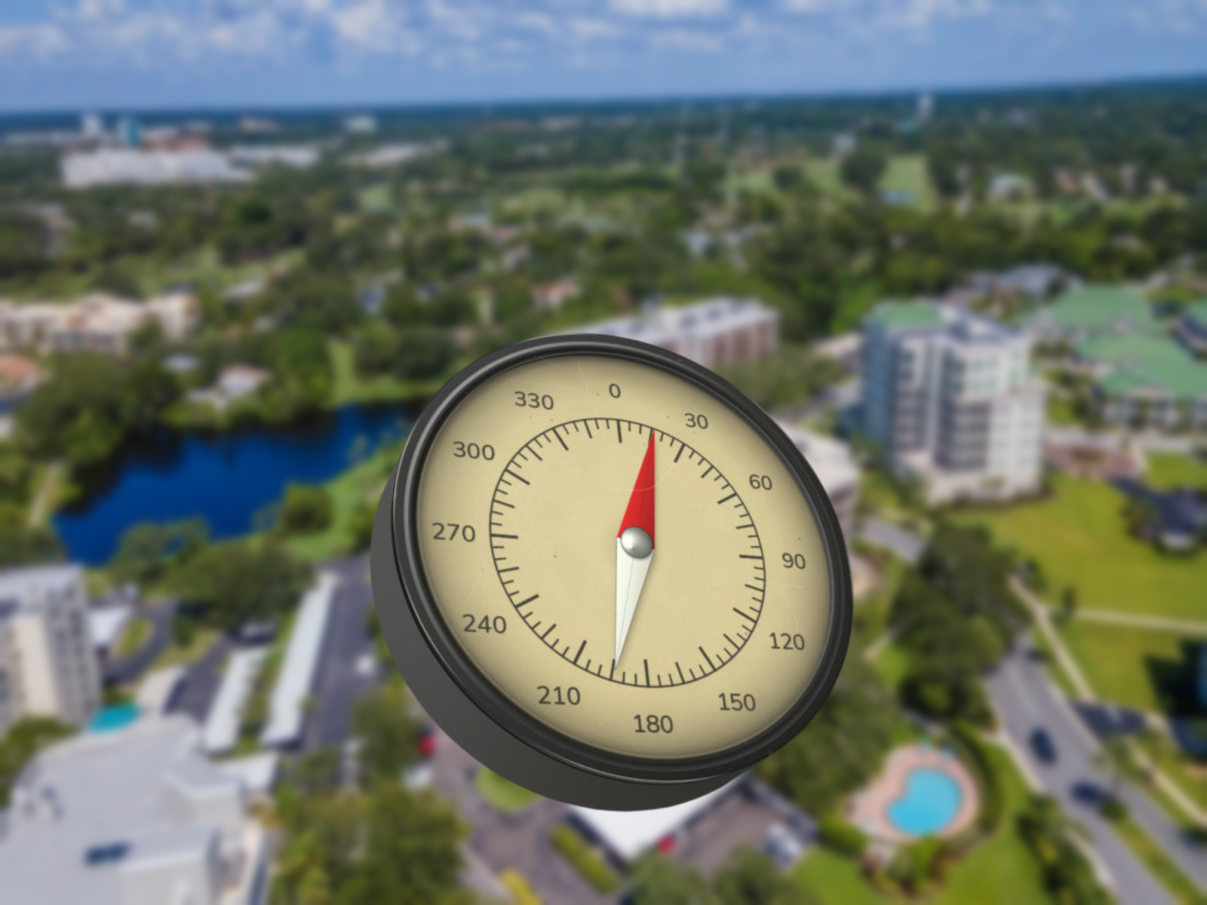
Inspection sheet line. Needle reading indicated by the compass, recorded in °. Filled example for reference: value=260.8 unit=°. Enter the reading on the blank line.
value=15 unit=°
